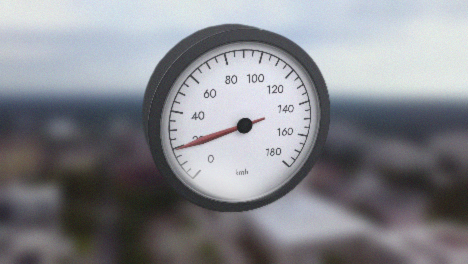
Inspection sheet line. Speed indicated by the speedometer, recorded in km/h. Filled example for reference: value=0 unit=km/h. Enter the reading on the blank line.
value=20 unit=km/h
